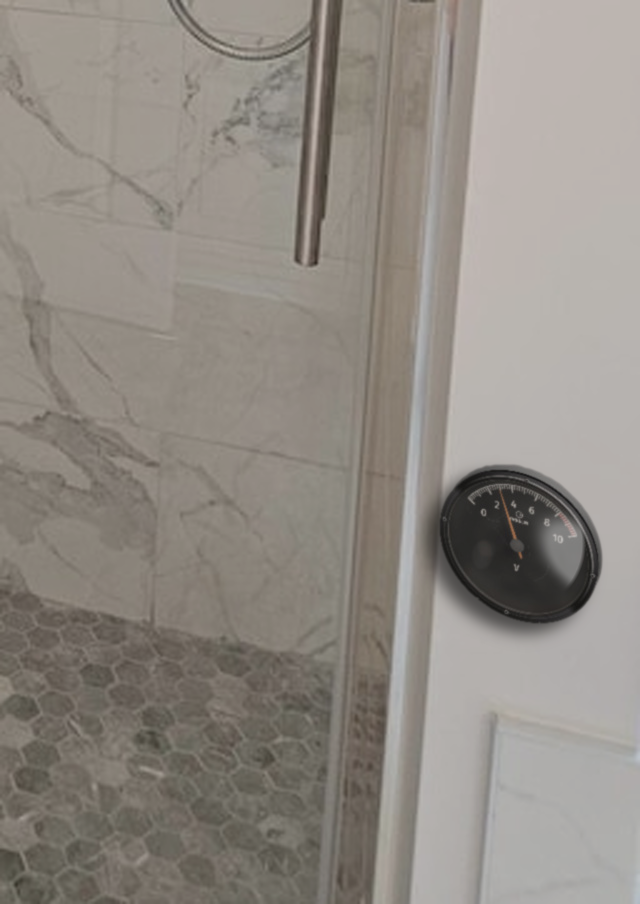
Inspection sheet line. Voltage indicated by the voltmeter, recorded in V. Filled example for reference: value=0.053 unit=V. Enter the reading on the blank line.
value=3 unit=V
